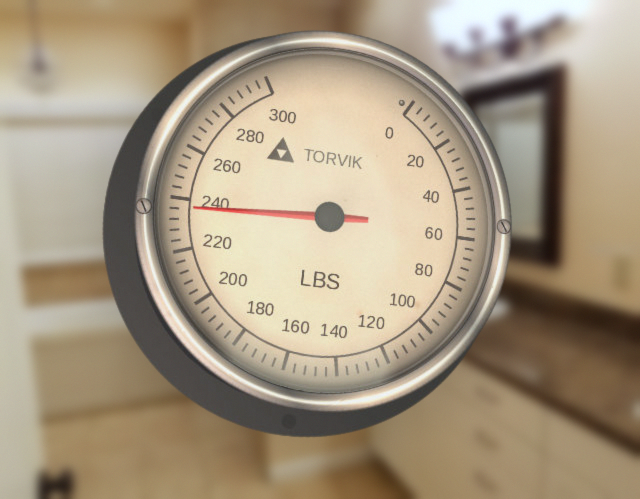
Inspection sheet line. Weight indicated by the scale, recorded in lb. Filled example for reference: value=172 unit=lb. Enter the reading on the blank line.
value=236 unit=lb
